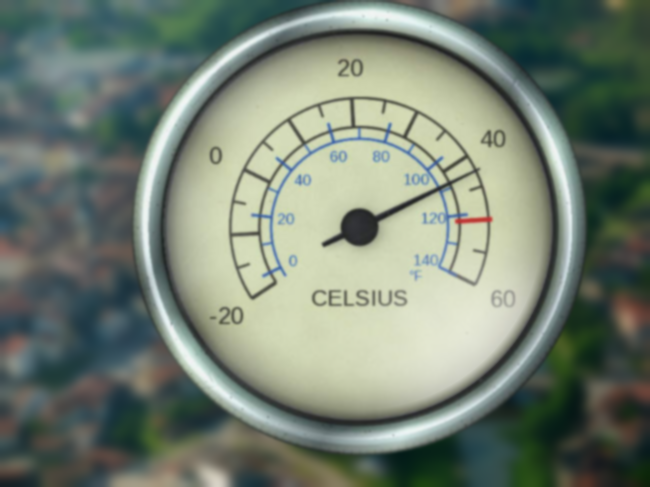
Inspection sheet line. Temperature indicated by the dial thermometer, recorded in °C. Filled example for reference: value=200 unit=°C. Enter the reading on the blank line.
value=42.5 unit=°C
